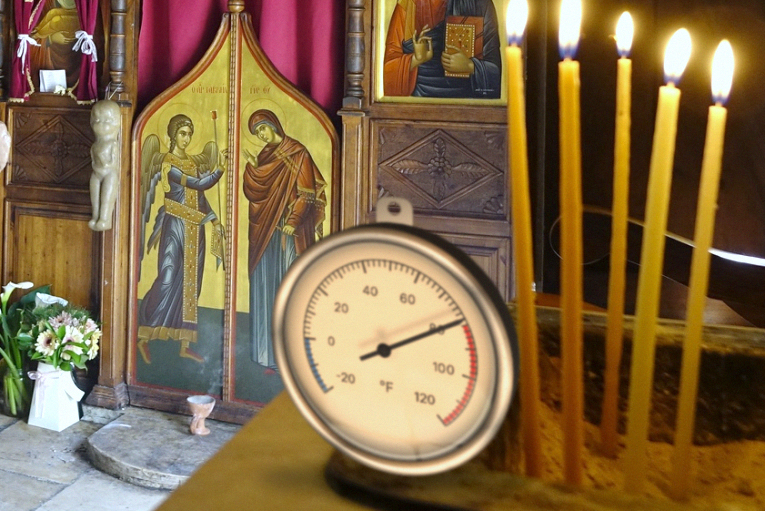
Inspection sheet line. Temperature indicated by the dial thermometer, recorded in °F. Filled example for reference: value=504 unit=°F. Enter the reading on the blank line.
value=80 unit=°F
